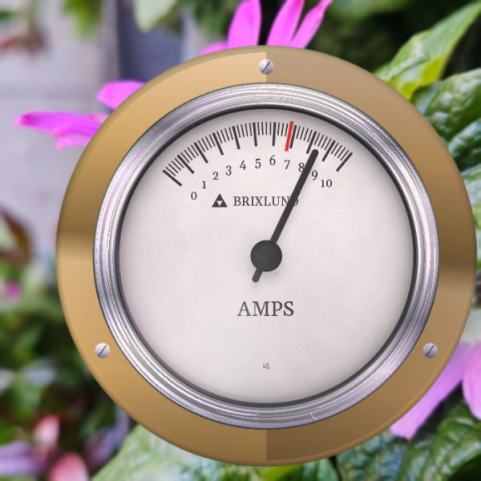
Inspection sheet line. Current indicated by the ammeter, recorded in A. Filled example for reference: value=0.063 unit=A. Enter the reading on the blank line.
value=8.4 unit=A
